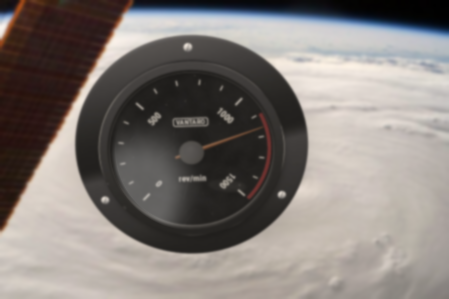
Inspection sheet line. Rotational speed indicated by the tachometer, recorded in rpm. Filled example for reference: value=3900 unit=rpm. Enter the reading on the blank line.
value=1150 unit=rpm
